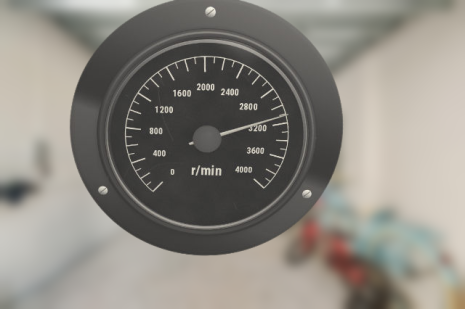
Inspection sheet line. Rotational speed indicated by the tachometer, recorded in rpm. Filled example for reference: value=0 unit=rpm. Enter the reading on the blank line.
value=3100 unit=rpm
